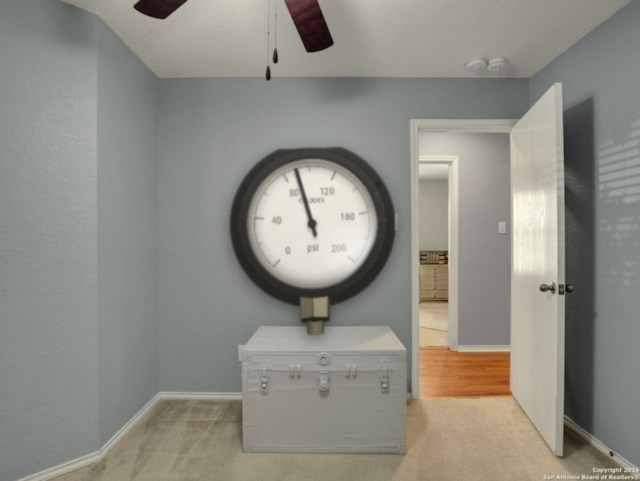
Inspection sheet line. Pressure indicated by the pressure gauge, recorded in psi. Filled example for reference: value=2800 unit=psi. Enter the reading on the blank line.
value=90 unit=psi
